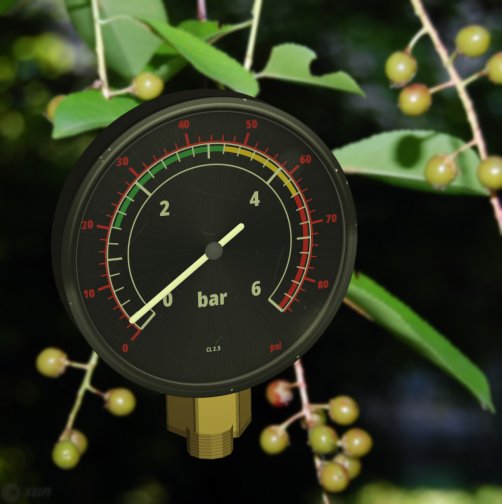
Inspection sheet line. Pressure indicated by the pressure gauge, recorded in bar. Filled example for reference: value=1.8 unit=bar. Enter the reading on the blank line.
value=0.2 unit=bar
